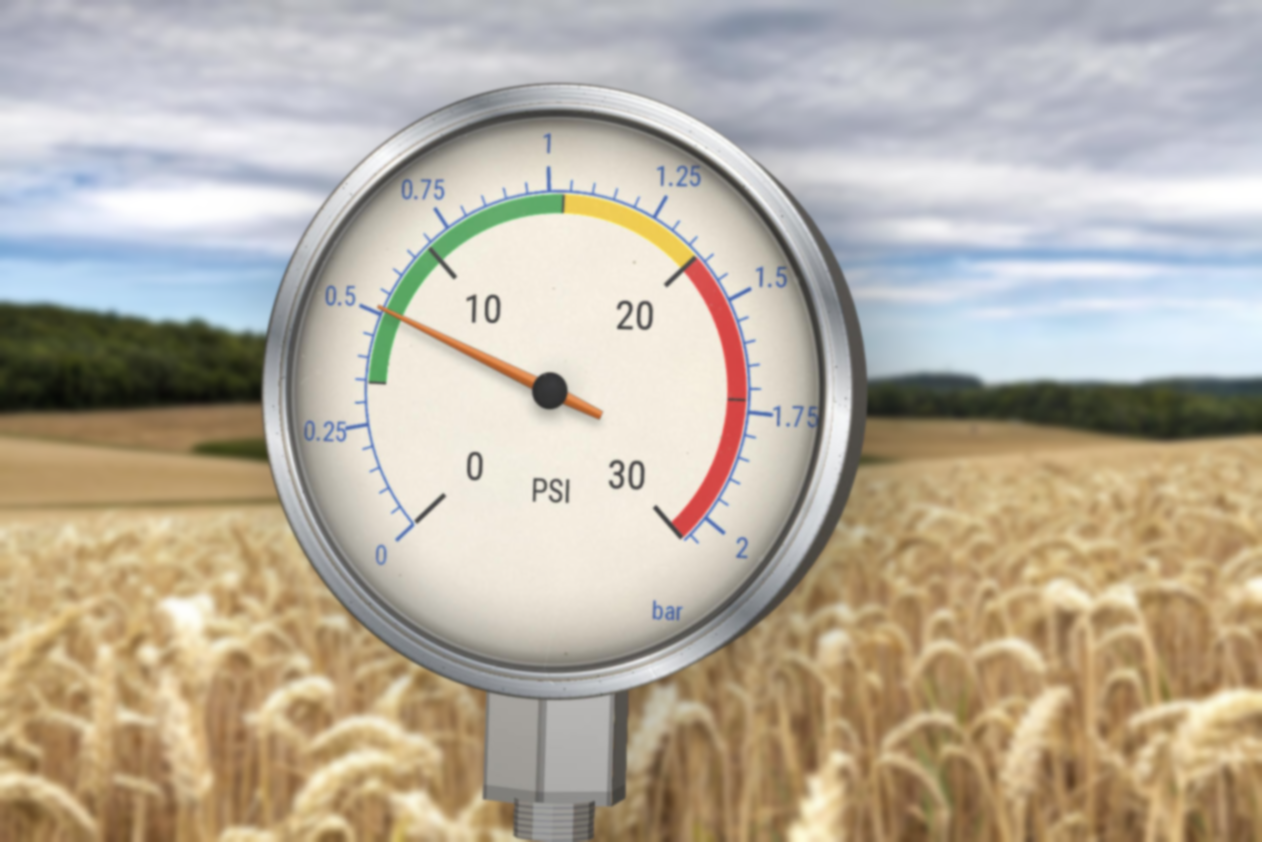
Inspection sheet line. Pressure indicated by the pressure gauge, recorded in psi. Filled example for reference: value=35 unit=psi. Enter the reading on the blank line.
value=7.5 unit=psi
